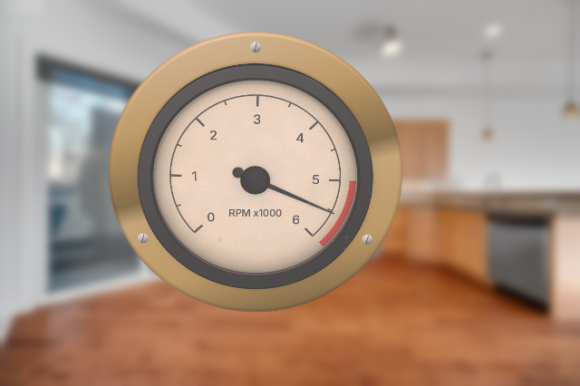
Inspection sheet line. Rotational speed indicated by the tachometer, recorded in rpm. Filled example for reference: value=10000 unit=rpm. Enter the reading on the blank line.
value=5500 unit=rpm
